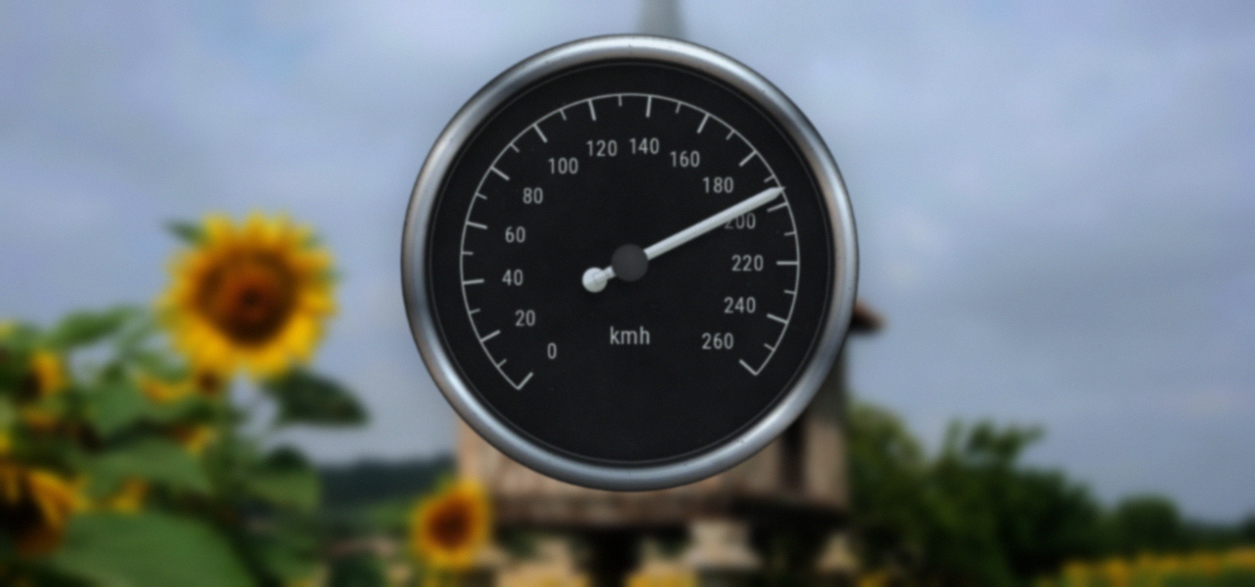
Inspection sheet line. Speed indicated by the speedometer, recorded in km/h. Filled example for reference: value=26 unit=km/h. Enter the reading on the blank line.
value=195 unit=km/h
